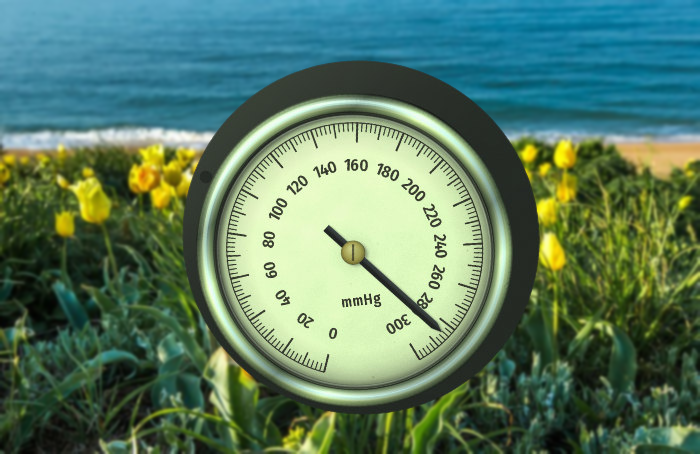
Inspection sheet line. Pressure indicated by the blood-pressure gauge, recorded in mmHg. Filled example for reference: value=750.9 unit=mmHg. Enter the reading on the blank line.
value=284 unit=mmHg
